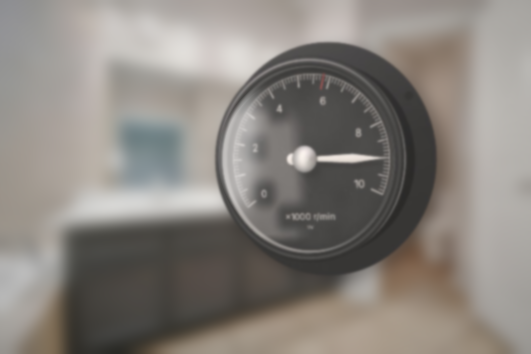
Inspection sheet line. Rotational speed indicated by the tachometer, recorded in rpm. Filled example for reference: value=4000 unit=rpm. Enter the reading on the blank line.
value=9000 unit=rpm
